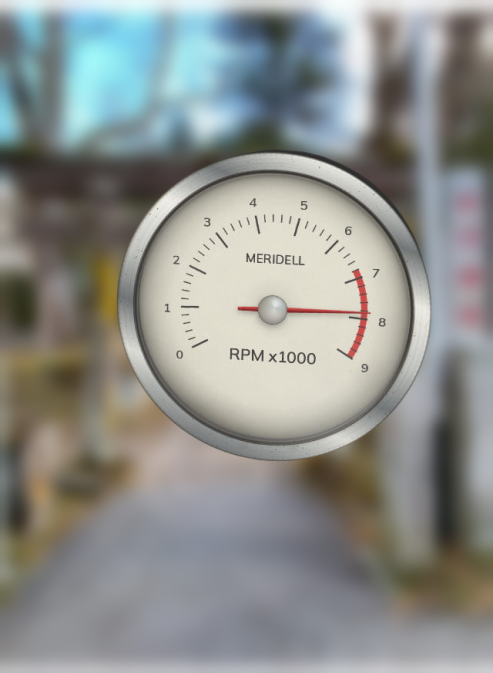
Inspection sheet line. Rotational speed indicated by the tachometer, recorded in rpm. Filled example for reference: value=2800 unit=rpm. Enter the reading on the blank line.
value=7800 unit=rpm
